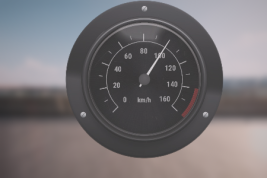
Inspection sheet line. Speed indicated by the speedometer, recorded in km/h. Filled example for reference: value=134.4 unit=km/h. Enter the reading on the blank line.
value=100 unit=km/h
